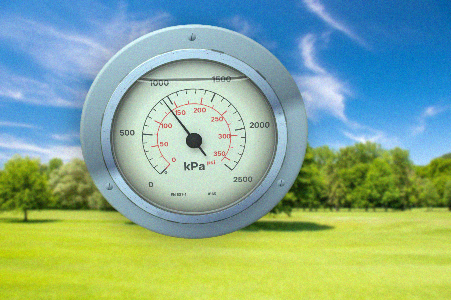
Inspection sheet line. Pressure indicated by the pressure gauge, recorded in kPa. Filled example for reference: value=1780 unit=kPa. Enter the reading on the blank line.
value=950 unit=kPa
